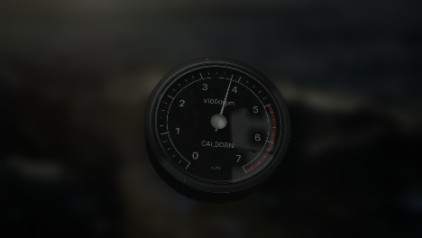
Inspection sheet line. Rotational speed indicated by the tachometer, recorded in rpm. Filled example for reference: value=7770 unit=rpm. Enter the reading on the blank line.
value=3800 unit=rpm
